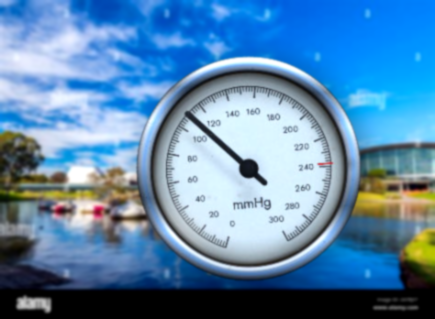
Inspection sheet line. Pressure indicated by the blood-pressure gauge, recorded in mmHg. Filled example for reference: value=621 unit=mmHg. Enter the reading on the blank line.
value=110 unit=mmHg
